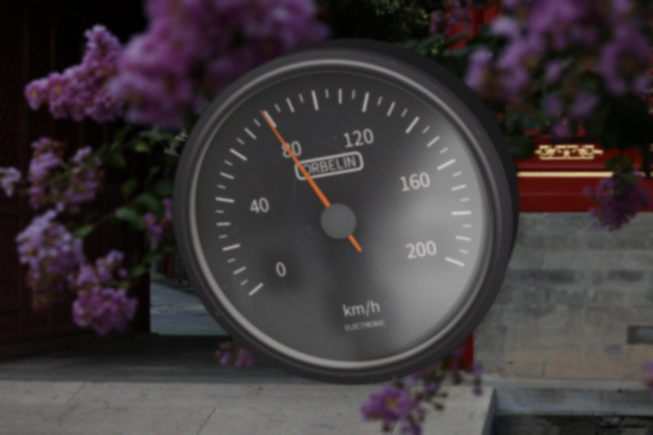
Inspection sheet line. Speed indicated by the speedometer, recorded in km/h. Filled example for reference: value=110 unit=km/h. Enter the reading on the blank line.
value=80 unit=km/h
